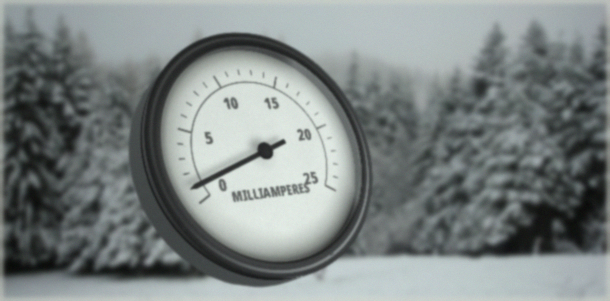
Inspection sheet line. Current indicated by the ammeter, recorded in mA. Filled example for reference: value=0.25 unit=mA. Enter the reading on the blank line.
value=1 unit=mA
